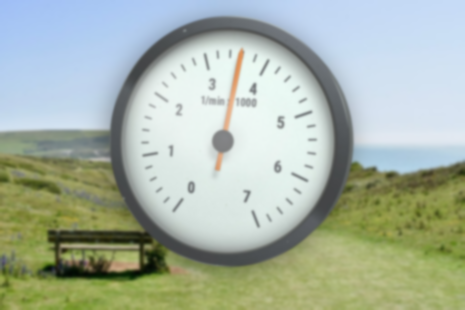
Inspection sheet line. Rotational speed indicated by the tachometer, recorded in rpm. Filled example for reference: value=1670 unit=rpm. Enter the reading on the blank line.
value=3600 unit=rpm
